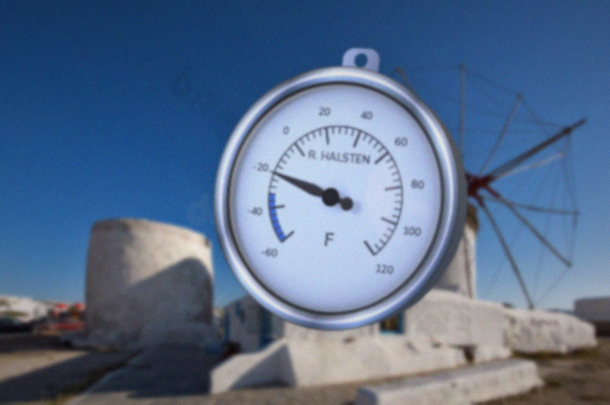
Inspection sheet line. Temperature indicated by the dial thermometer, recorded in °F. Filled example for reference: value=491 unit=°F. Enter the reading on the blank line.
value=-20 unit=°F
